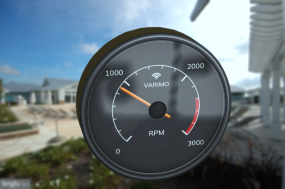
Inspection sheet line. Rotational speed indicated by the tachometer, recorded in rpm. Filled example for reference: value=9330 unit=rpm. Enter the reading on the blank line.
value=900 unit=rpm
